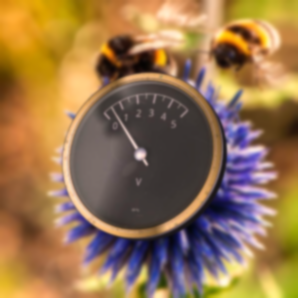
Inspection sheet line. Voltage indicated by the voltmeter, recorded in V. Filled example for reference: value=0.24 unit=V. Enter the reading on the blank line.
value=0.5 unit=V
